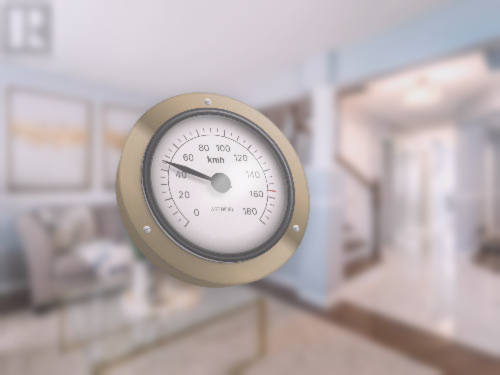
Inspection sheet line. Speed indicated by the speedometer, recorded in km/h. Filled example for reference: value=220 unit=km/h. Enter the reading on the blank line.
value=45 unit=km/h
